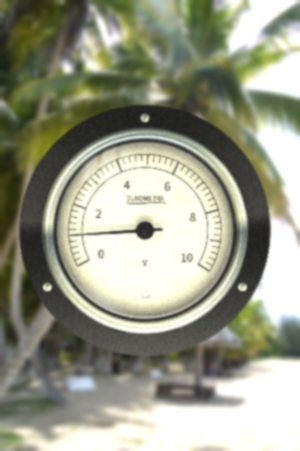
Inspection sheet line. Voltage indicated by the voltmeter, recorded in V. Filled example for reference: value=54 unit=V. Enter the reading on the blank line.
value=1 unit=V
